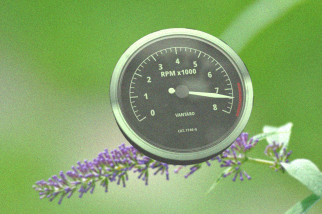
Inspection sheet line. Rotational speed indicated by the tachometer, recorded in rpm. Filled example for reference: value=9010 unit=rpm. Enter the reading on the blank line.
value=7400 unit=rpm
